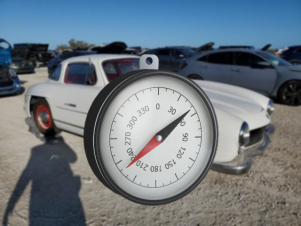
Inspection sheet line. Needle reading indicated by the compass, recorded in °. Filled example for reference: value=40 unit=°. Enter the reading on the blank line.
value=230 unit=°
